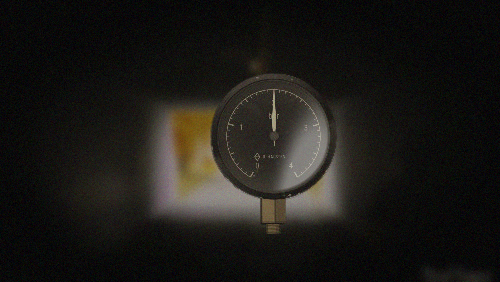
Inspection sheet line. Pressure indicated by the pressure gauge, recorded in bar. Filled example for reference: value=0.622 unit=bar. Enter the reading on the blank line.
value=2 unit=bar
